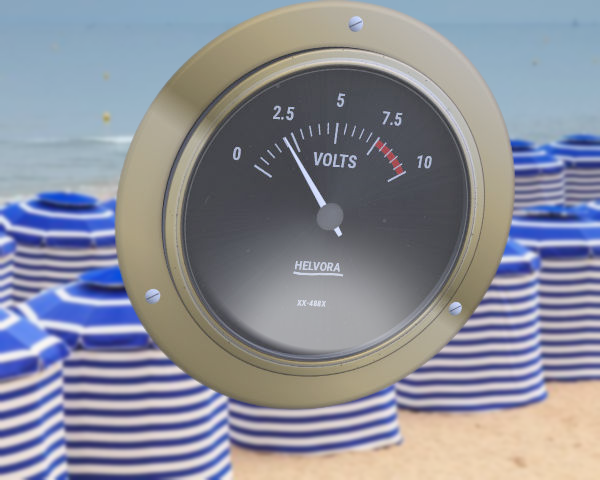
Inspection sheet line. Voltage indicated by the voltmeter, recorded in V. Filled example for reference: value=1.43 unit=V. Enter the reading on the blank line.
value=2 unit=V
